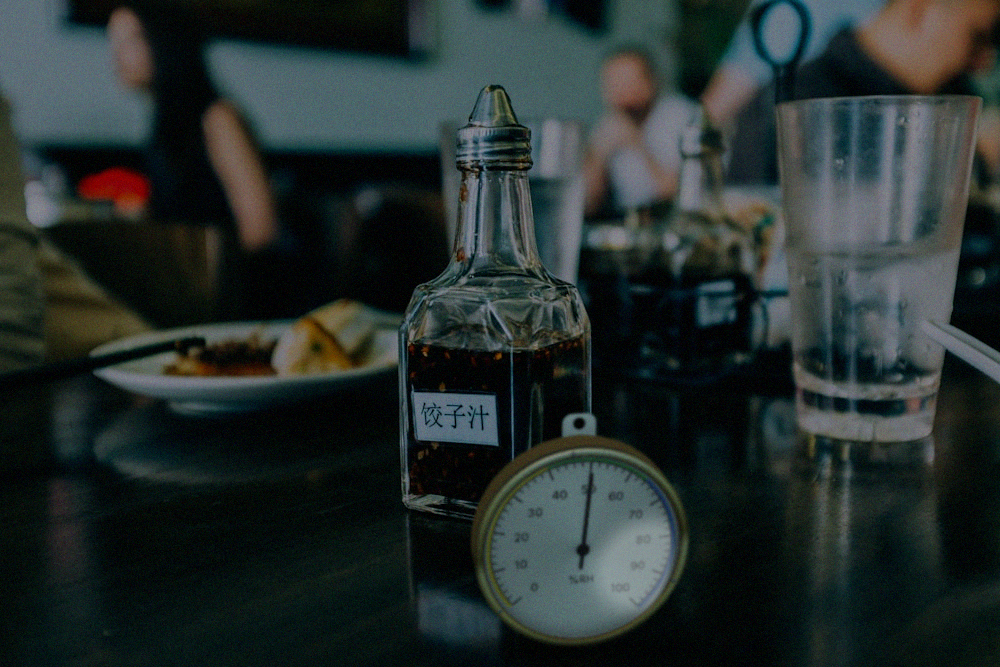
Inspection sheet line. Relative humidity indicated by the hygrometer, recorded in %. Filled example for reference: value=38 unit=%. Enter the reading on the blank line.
value=50 unit=%
